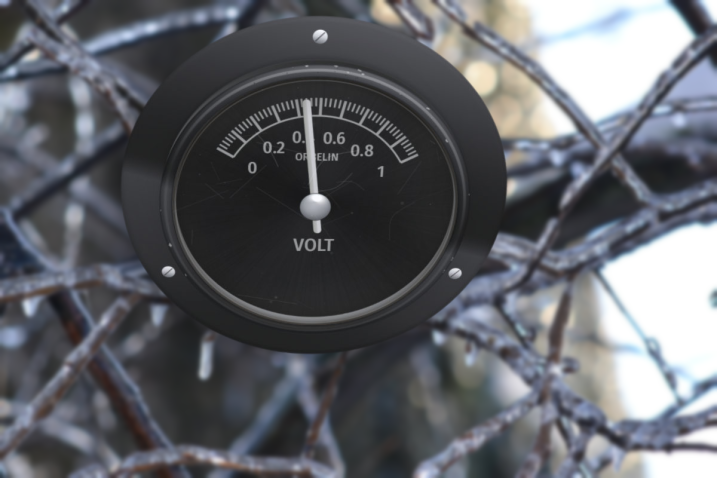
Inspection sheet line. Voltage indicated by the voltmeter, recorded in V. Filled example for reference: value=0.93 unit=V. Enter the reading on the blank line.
value=0.44 unit=V
